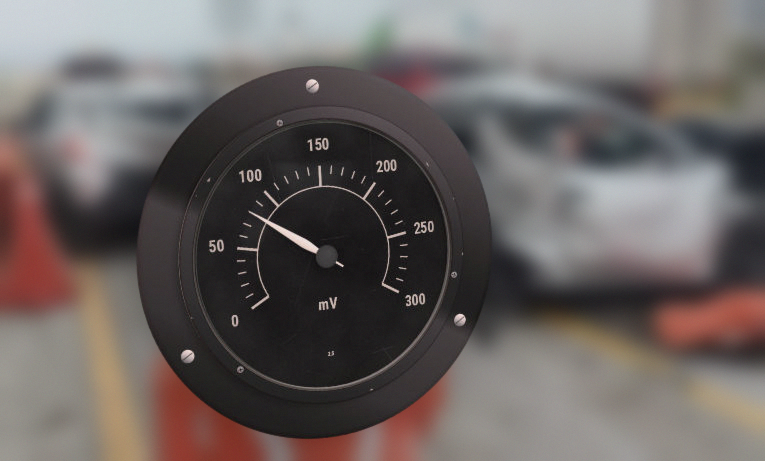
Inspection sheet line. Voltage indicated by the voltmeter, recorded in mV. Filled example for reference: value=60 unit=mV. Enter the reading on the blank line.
value=80 unit=mV
